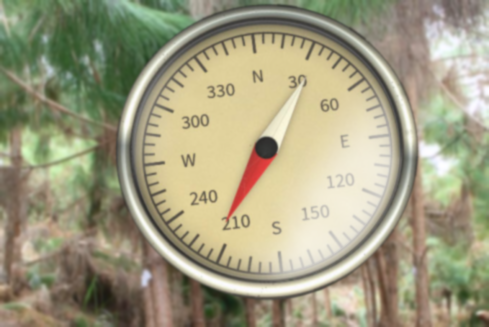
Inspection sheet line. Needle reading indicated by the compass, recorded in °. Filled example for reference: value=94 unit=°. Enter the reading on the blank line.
value=215 unit=°
